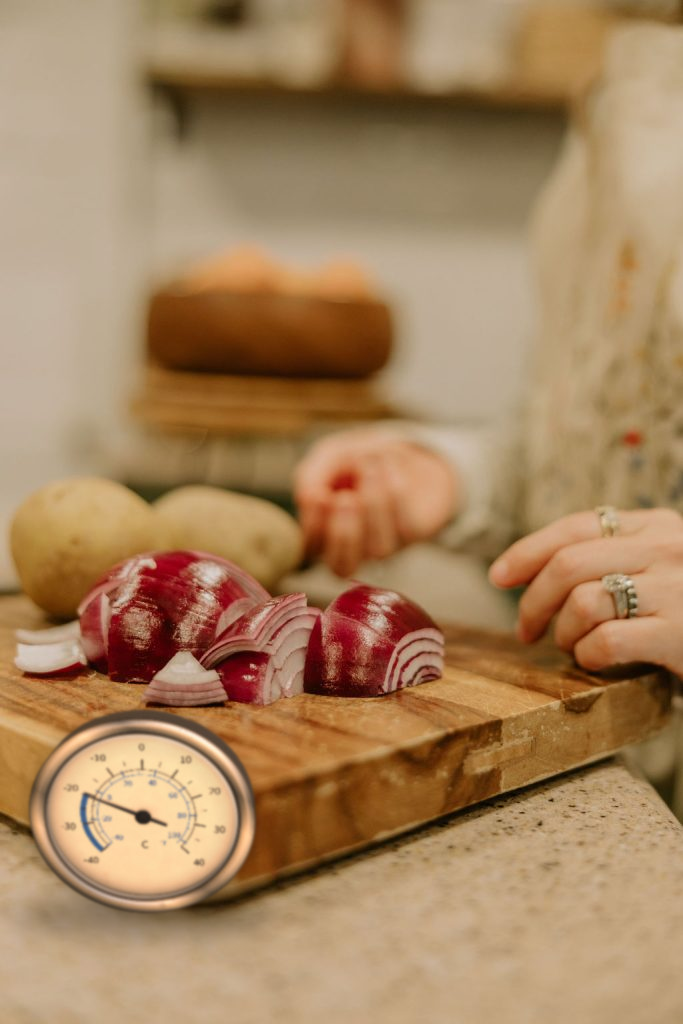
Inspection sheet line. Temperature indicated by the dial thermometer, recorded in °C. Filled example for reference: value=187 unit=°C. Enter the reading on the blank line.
value=-20 unit=°C
